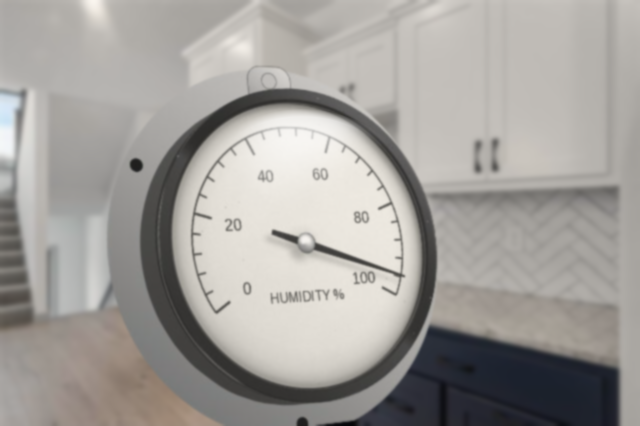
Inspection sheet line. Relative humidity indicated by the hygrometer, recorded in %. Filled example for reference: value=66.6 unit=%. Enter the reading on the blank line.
value=96 unit=%
